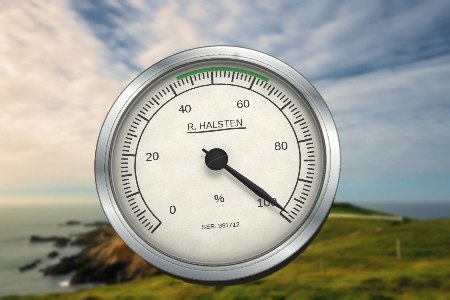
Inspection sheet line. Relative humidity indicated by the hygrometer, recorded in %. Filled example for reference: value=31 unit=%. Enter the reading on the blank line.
value=99 unit=%
